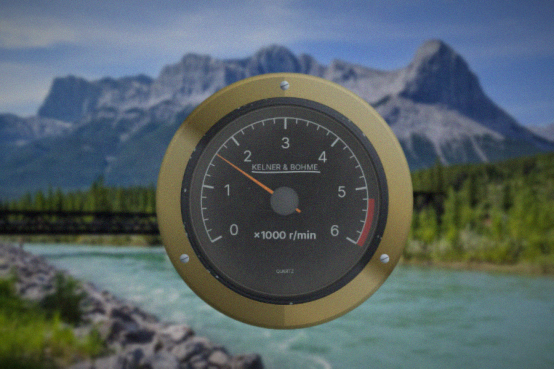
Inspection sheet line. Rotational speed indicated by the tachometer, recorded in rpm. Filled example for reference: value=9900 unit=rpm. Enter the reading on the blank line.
value=1600 unit=rpm
